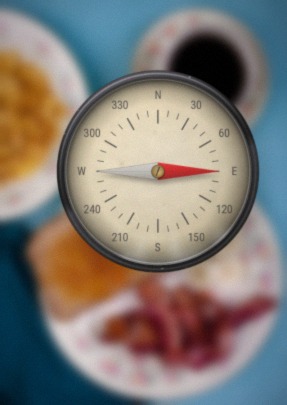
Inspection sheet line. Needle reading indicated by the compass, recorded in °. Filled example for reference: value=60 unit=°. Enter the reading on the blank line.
value=90 unit=°
